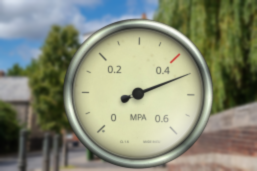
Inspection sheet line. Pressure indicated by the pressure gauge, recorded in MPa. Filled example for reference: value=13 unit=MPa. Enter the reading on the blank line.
value=0.45 unit=MPa
